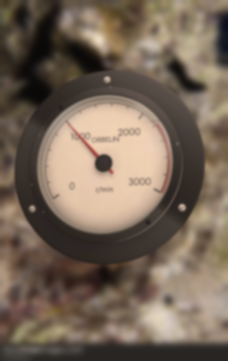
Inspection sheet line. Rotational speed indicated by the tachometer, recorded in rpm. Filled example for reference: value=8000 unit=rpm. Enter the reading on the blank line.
value=1000 unit=rpm
